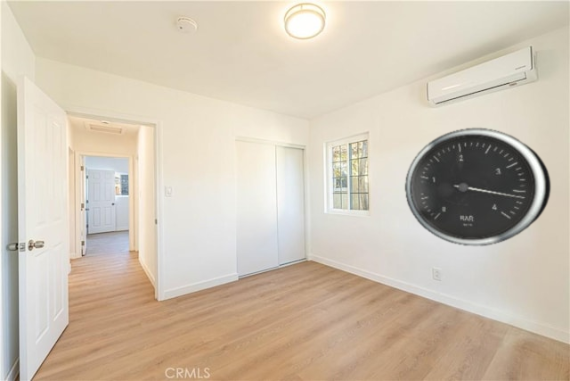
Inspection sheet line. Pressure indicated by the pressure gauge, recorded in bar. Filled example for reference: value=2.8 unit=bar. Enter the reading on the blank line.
value=3.6 unit=bar
